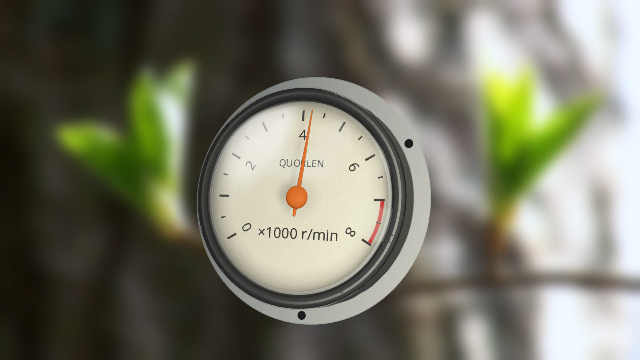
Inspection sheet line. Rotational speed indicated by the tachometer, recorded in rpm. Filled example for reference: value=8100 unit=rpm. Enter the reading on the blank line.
value=4250 unit=rpm
